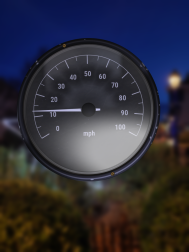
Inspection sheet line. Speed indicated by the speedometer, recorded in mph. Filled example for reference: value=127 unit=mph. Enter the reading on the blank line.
value=12.5 unit=mph
